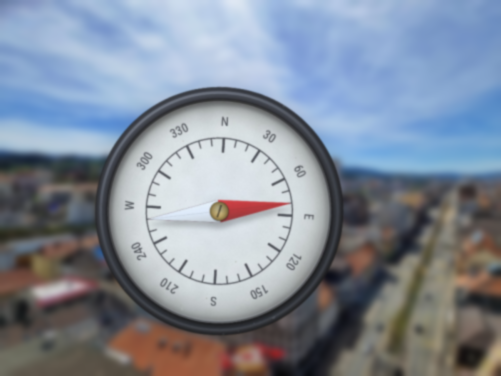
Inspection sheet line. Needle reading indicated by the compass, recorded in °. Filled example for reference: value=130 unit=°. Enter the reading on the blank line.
value=80 unit=°
